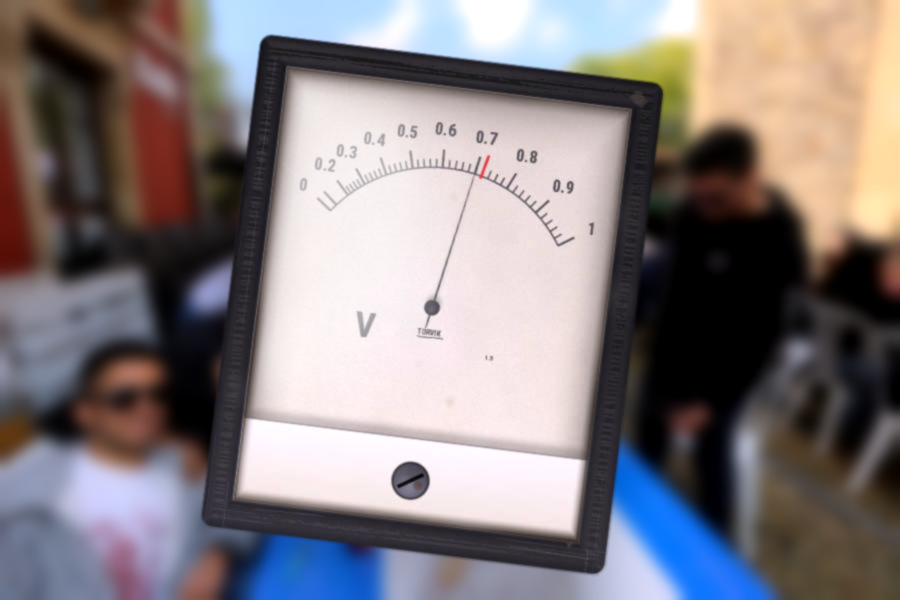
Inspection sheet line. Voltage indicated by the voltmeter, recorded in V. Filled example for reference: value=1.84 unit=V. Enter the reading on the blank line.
value=0.7 unit=V
